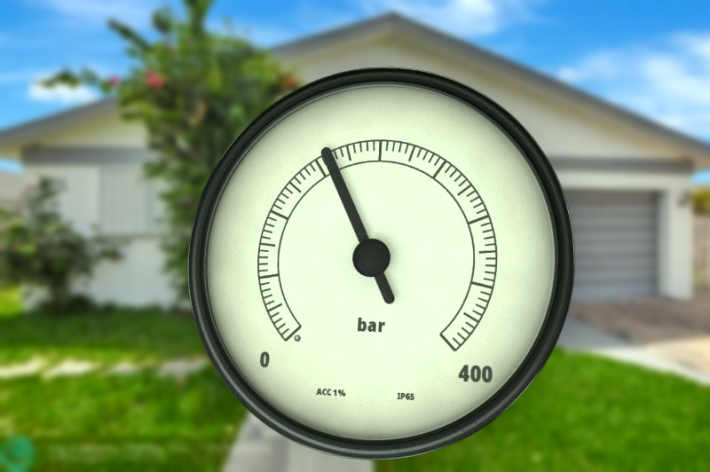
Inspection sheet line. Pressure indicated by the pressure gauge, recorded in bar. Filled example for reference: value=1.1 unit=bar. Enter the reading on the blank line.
value=160 unit=bar
